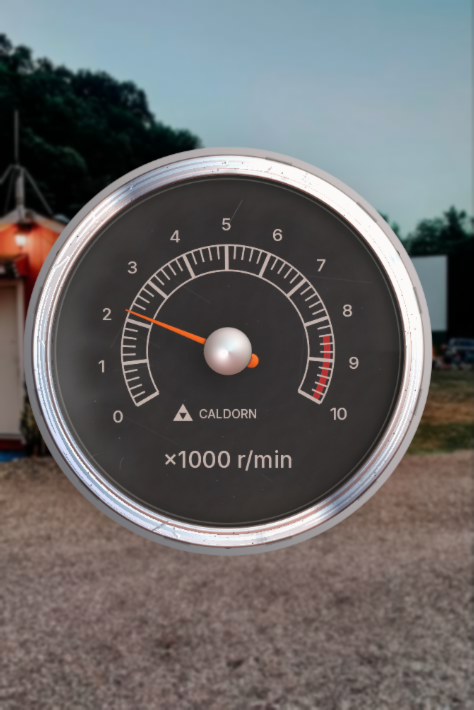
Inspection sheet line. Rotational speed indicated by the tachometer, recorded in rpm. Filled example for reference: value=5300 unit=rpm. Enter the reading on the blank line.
value=2200 unit=rpm
